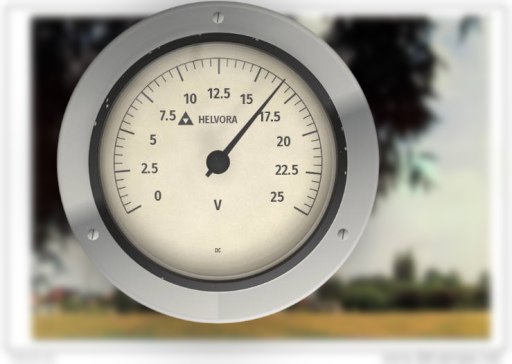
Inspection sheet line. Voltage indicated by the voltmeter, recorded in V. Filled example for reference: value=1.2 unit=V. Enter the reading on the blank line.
value=16.5 unit=V
